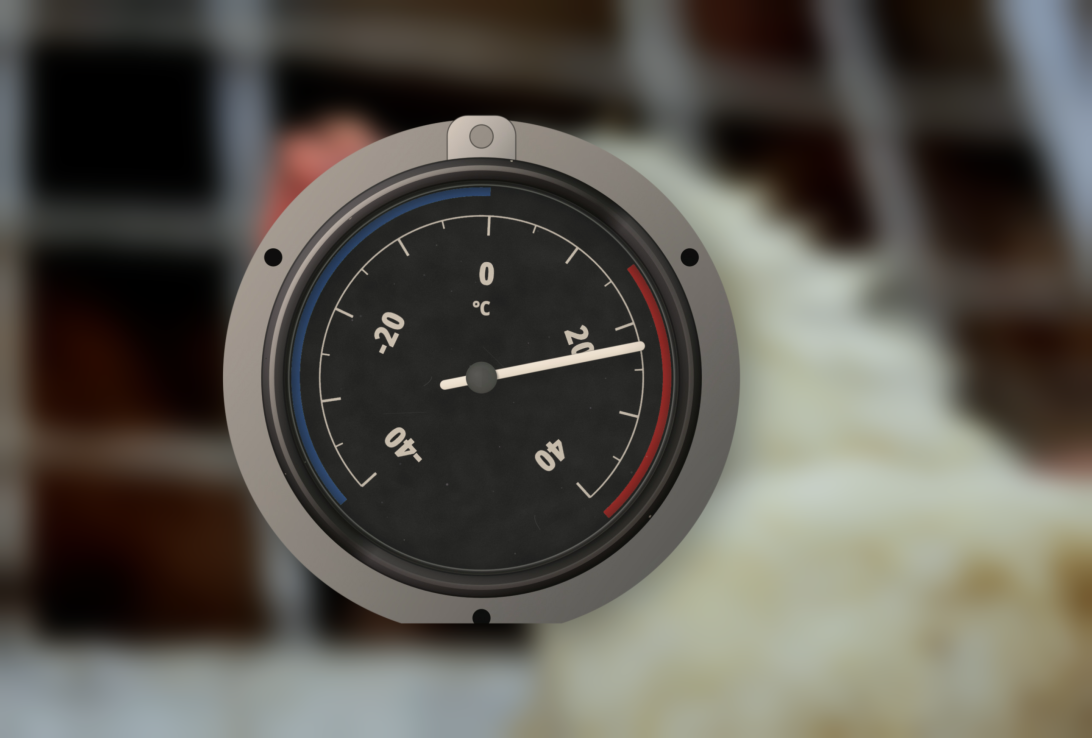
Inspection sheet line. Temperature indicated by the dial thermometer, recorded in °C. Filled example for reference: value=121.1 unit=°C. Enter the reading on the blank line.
value=22.5 unit=°C
